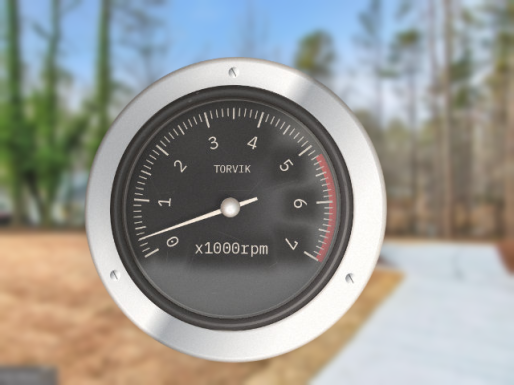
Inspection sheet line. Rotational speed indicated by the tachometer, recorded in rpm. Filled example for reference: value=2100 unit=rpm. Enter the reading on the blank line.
value=300 unit=rpm
